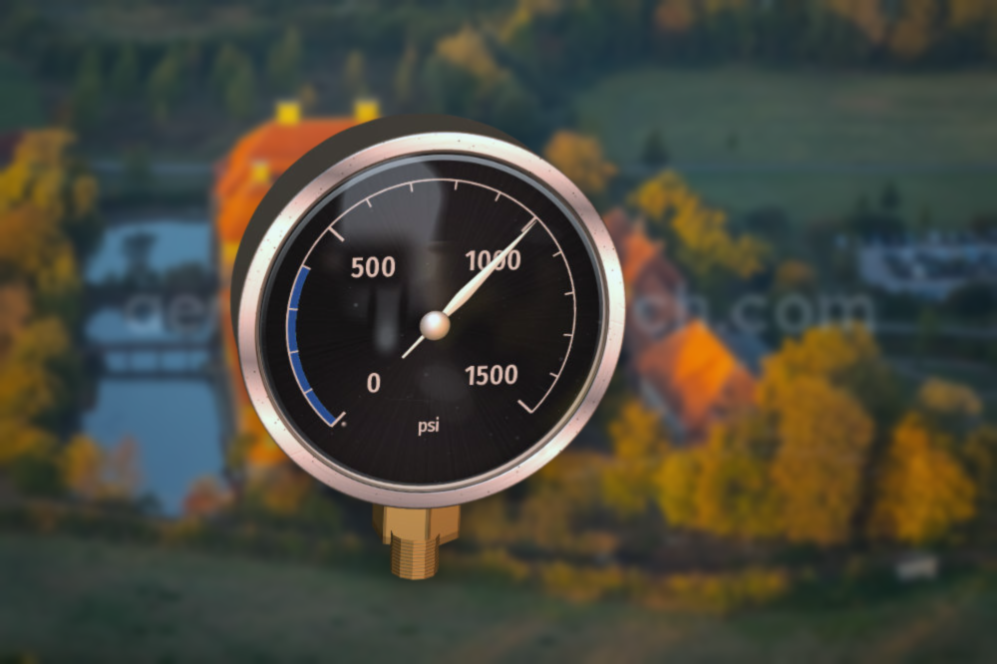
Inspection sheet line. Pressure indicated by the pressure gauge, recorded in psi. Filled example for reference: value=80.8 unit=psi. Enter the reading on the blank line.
value=1000 unit=psi
